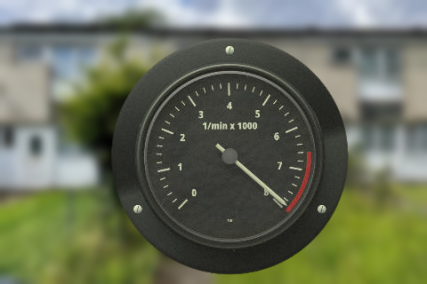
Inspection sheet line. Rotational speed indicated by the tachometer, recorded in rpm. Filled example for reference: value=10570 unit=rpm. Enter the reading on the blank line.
value=7900 unit=rpm
